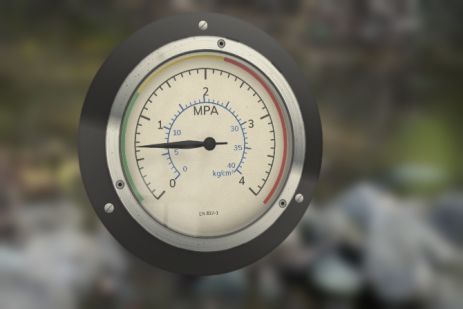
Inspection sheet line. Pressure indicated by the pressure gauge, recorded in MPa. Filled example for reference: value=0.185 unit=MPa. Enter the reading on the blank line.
value=0.65 unit=MPa
